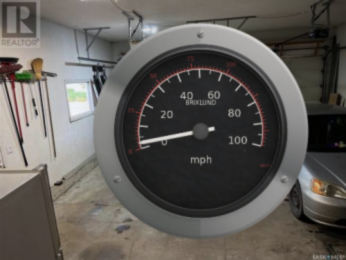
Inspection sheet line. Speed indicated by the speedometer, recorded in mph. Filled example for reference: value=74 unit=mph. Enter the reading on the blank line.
value=2.5 unit=mph
